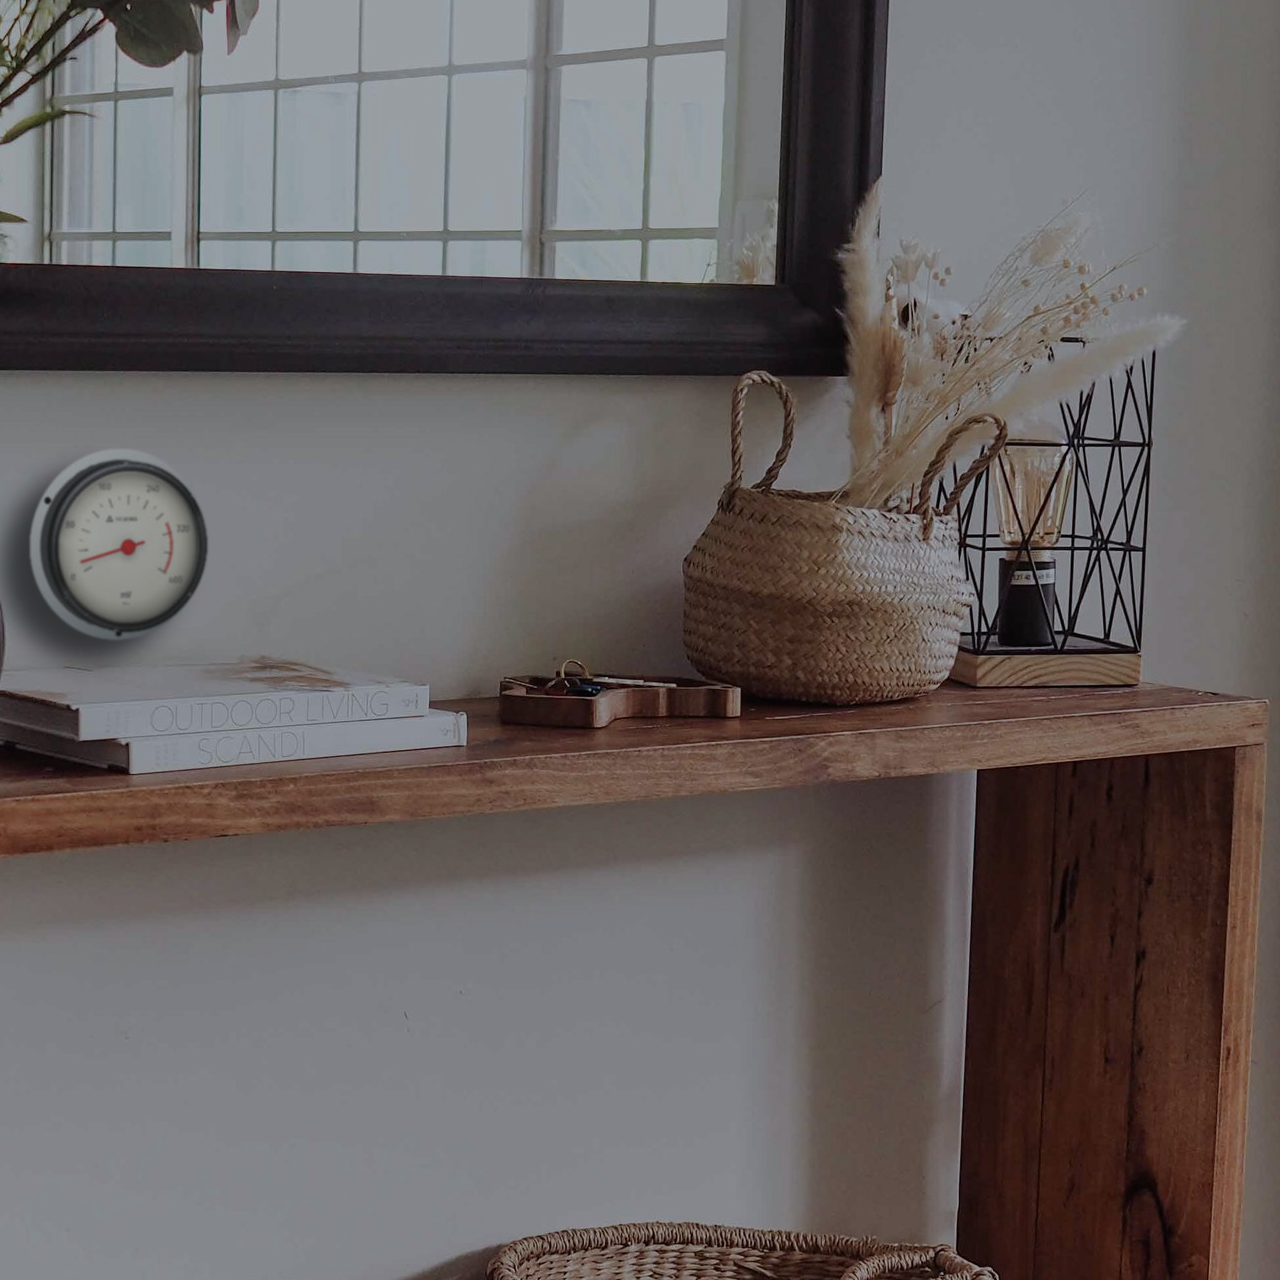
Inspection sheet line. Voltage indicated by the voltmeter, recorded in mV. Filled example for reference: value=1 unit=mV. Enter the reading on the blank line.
value=20 unit=mV
